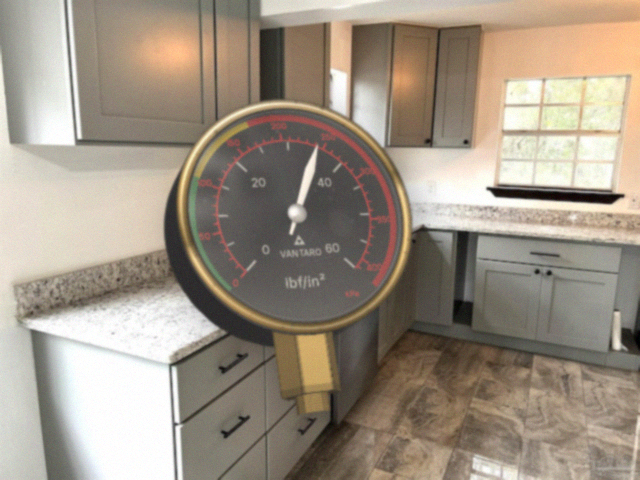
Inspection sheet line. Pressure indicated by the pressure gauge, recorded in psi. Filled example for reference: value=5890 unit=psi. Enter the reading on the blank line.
value=35 unit=psi
